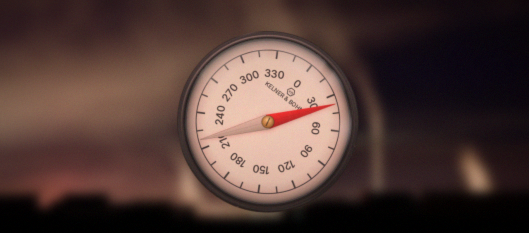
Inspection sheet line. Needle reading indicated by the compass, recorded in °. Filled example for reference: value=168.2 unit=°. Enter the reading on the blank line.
value=37.5 unit=°
